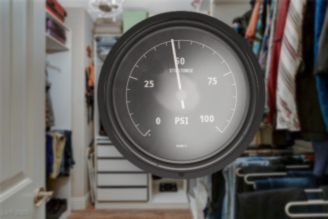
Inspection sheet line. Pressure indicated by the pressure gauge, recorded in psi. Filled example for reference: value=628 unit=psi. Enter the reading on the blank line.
value=47.5 unit=psi
